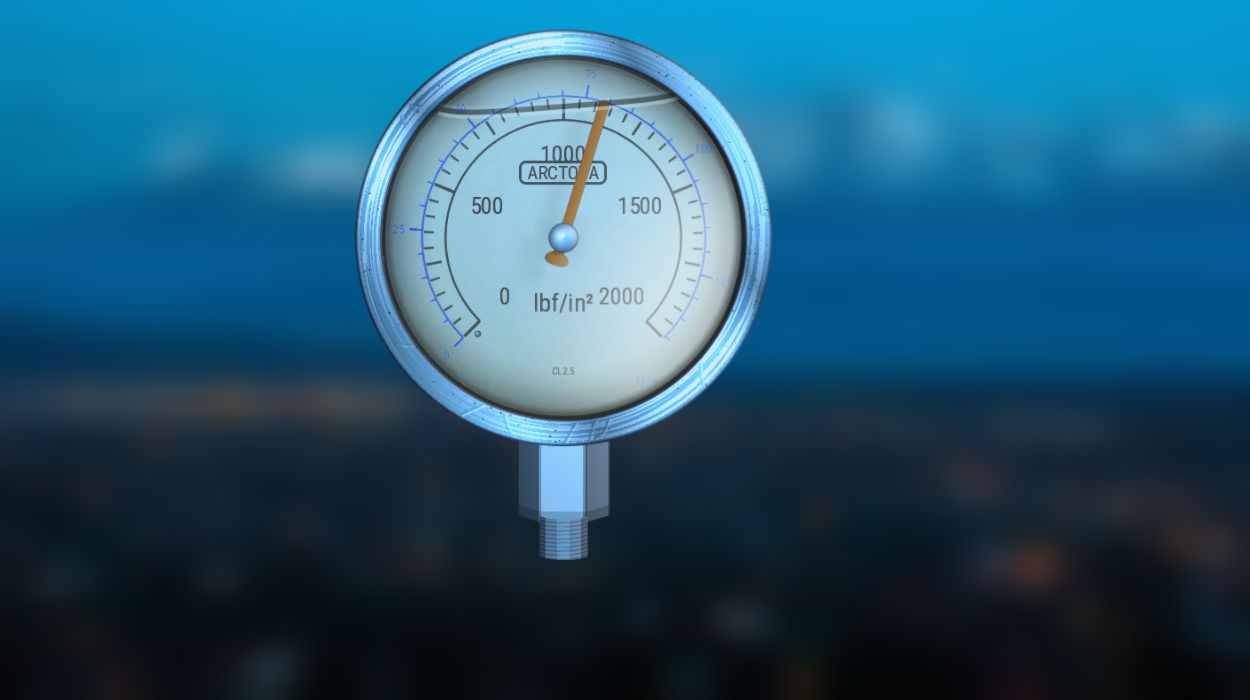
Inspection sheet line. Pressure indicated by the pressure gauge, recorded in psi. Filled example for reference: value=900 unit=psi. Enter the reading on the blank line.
value=1125 unit=psi
